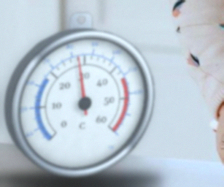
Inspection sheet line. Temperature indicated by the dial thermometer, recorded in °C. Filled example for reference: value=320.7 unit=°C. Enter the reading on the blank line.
value=28 unit=°C
